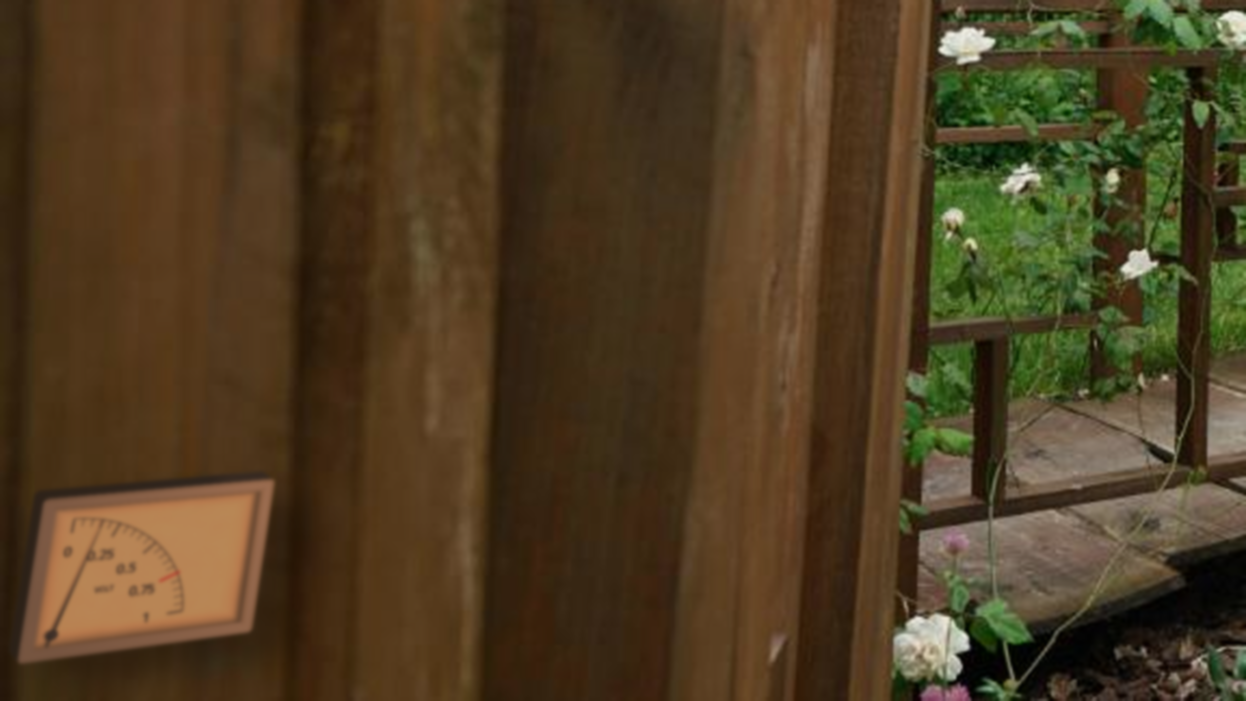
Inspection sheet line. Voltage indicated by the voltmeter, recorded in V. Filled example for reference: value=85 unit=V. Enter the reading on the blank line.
value=0.15 unit=V
